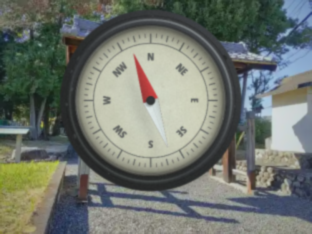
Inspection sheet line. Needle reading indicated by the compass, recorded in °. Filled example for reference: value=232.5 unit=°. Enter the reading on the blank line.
value=340 unit=°
